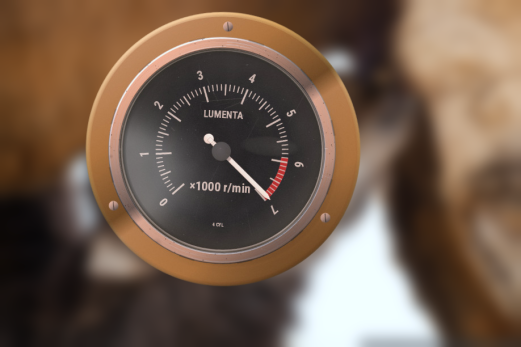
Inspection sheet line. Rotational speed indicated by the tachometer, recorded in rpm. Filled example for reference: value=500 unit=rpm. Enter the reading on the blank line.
value=6900 unit=rpm
